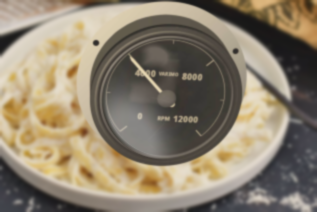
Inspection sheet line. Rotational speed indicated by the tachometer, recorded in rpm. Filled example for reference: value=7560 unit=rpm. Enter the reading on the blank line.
value=4000 unit=rpm
